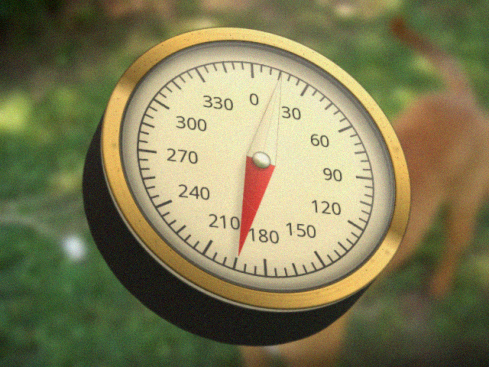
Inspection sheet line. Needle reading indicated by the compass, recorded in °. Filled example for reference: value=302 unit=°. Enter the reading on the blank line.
value=195 unit=°
